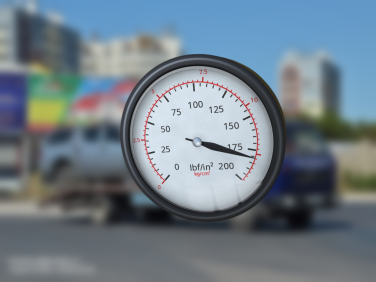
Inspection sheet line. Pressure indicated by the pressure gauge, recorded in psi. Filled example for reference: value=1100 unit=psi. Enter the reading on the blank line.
value=180 unit=psi
